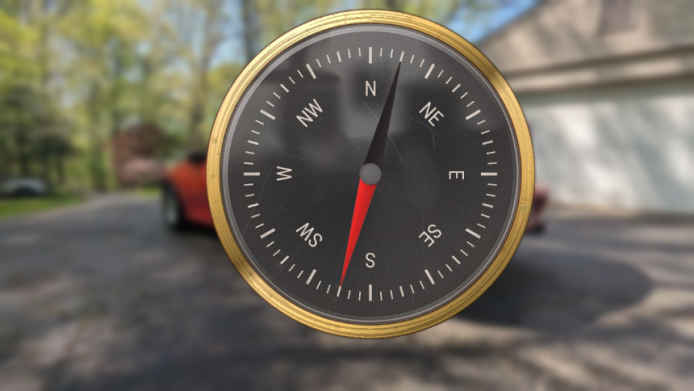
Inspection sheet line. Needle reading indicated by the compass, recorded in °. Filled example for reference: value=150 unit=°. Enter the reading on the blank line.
value=195 unit=°
